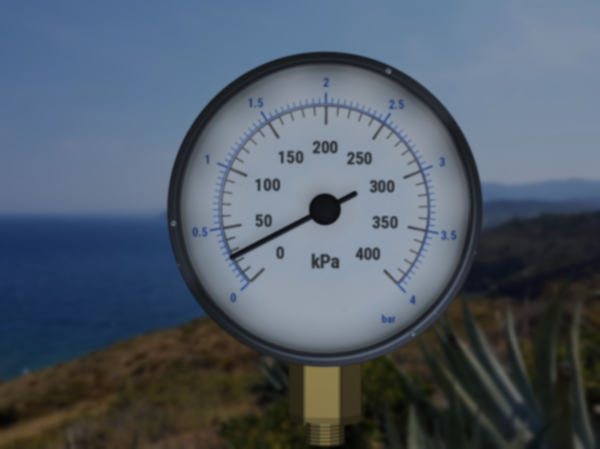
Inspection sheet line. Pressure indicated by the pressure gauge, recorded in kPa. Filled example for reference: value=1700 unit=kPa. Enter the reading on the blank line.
value=25 unit=kPa
